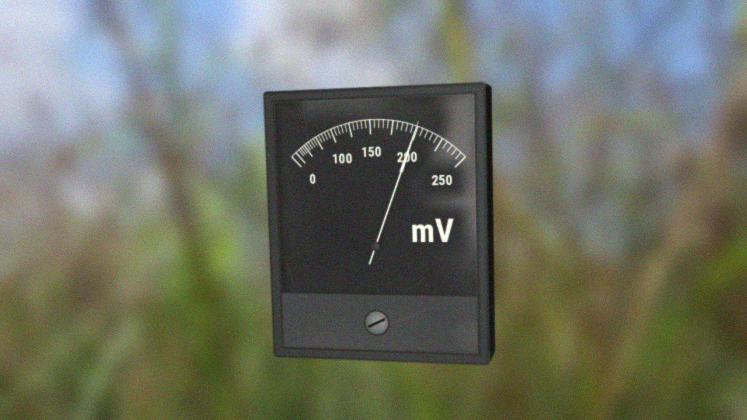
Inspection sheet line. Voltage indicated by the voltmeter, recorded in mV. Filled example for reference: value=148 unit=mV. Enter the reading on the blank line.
value=200 unit=mV
